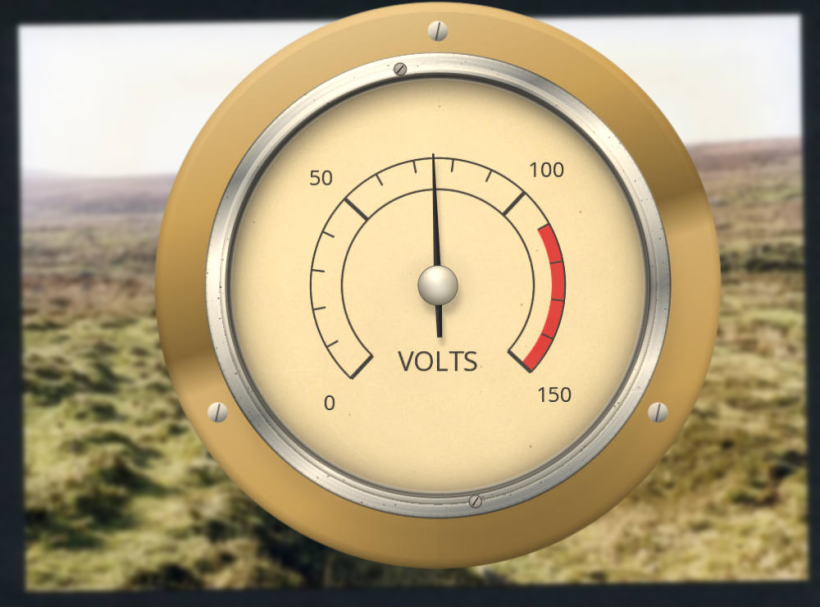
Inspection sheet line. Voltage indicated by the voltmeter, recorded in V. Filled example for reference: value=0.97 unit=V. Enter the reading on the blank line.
value=75 unit=V
